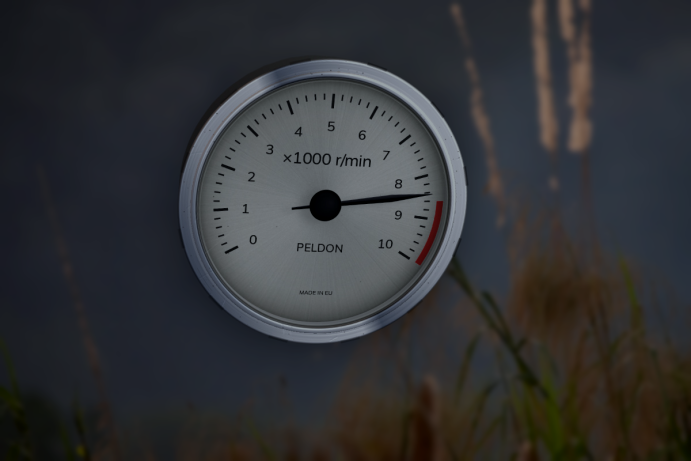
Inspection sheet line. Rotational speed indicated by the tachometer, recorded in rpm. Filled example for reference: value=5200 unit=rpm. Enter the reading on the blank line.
value=8400 unit=rpm
